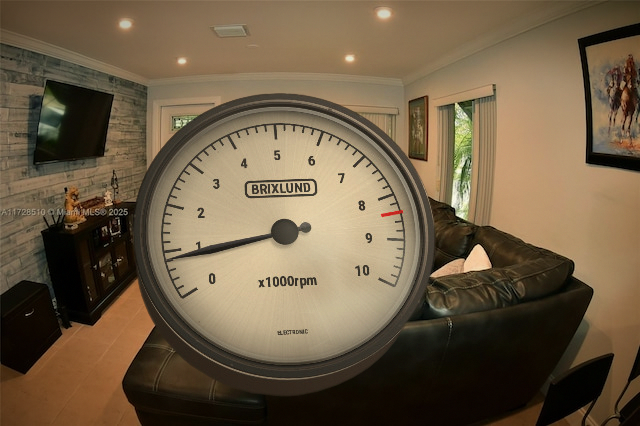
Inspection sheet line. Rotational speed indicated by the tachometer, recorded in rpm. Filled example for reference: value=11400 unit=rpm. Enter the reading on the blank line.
value=800 unit=rpm
